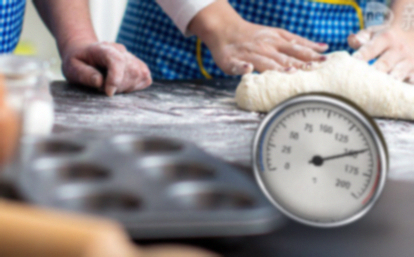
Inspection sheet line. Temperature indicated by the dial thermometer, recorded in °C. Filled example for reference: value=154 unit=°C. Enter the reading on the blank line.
value=150 unit=°C
